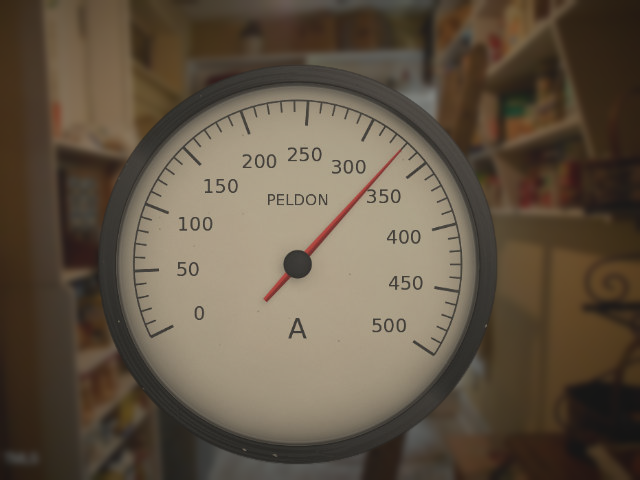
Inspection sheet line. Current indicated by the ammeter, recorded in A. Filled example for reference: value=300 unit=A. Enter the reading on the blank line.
value=330 unit=A
